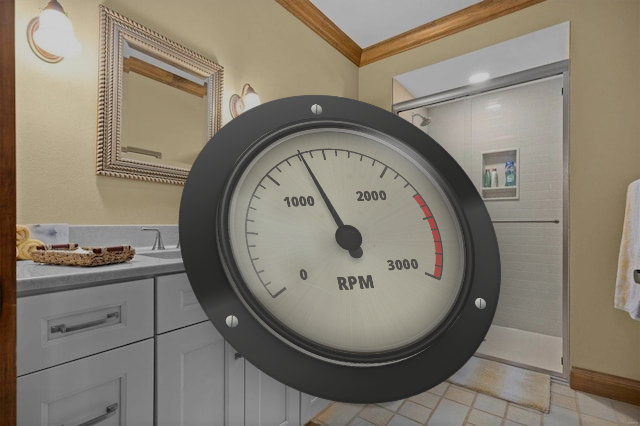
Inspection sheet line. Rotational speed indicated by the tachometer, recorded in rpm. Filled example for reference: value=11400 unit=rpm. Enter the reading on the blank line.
value=1300 unit=rpm
